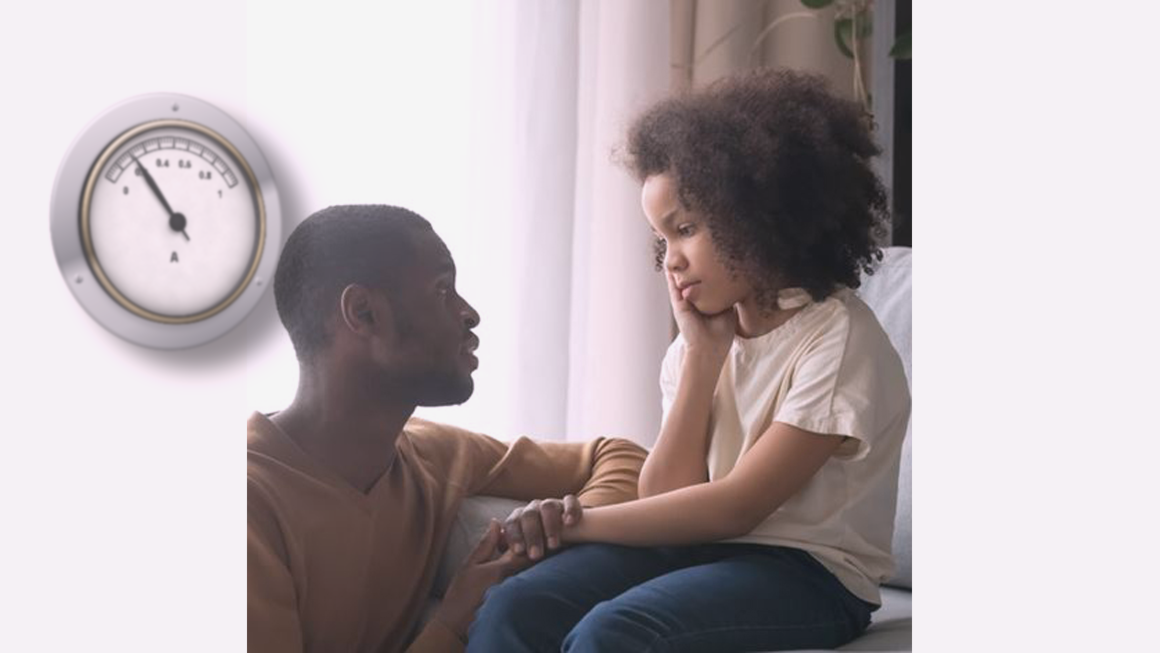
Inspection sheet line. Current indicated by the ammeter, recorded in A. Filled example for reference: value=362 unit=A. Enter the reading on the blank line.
value=0.2 unit=A
